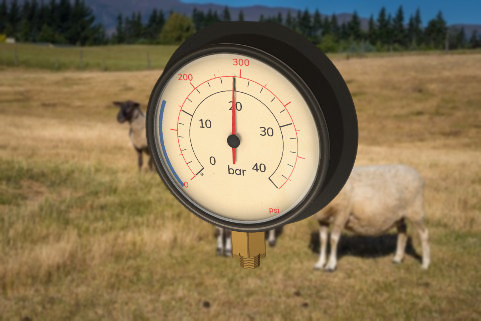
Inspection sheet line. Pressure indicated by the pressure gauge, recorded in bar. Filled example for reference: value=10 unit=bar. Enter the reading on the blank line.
value=20 unit=bar
